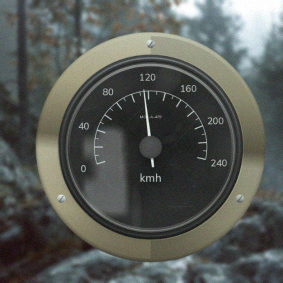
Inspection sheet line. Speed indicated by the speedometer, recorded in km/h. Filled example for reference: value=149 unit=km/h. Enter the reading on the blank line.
value=115 unit=km/h
